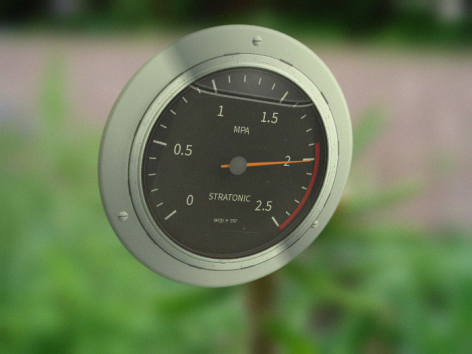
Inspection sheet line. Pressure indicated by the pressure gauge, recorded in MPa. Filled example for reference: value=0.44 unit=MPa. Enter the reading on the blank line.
value=2 unit=MPa
